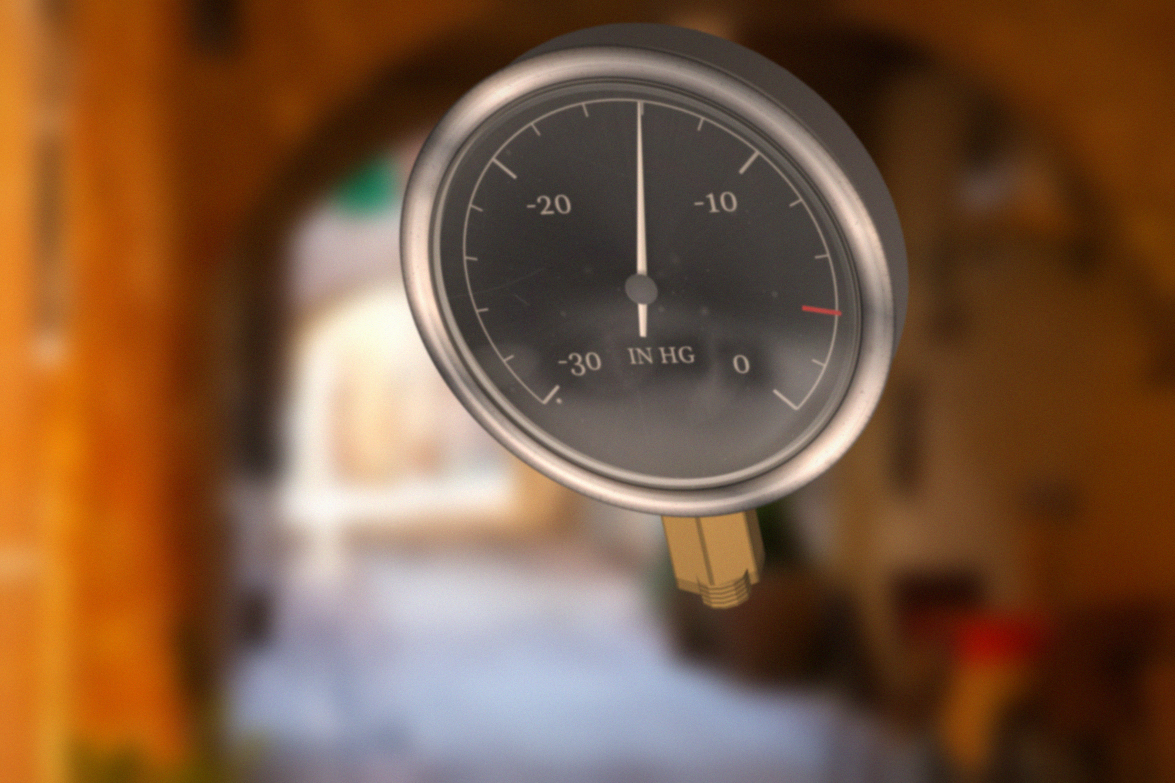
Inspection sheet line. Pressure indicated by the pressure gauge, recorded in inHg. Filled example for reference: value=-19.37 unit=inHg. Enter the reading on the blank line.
value=-14 unit=inHg
